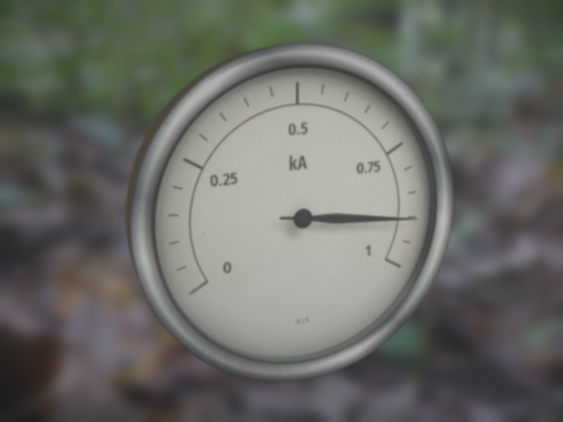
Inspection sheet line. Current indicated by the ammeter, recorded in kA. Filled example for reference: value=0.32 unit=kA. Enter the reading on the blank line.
value=0.9 unit=kA
